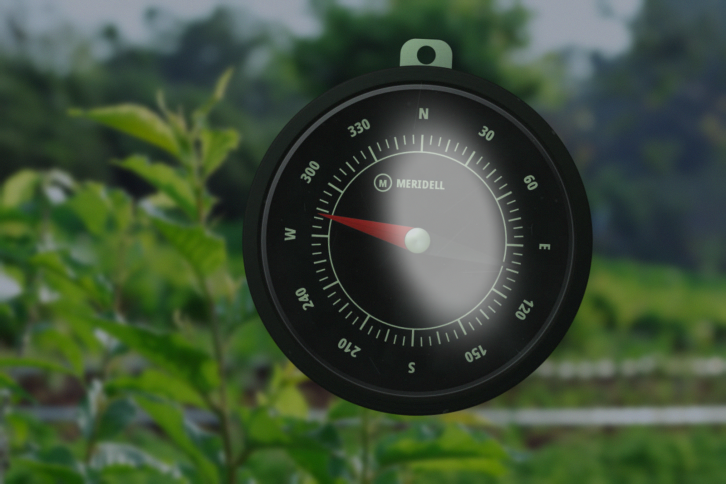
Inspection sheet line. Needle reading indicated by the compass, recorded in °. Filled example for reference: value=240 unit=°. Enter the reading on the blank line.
value=282.5 unit=°
